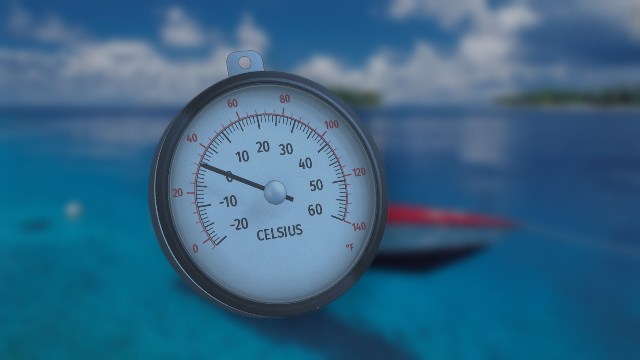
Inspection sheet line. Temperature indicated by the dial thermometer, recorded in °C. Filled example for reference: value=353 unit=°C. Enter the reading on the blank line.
value=0 unit=°C
